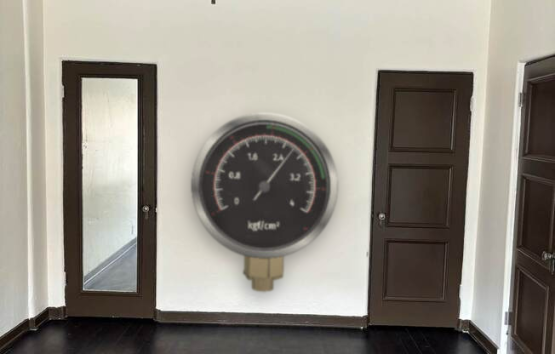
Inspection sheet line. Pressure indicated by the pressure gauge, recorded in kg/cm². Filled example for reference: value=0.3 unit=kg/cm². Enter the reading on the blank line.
value=2.6 unit=kg/cm²
